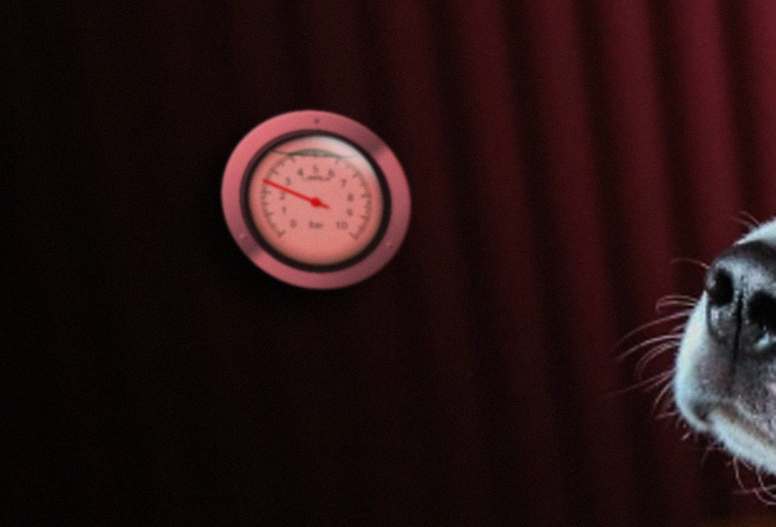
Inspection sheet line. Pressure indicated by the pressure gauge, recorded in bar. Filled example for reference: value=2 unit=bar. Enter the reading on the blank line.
value=2.5 unit=bar
